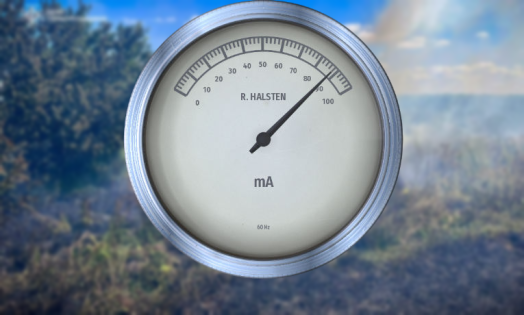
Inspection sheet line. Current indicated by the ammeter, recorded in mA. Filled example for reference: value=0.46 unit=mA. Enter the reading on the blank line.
value=88 unit=mA
